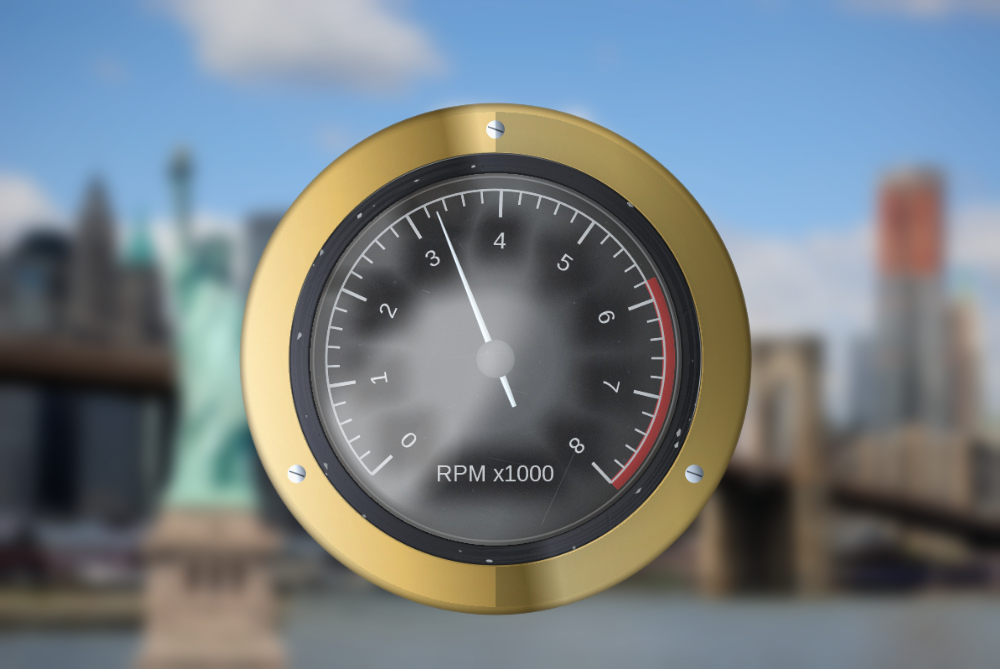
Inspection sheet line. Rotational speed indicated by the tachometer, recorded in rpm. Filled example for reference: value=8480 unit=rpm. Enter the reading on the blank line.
value=3300 unit=rpm
